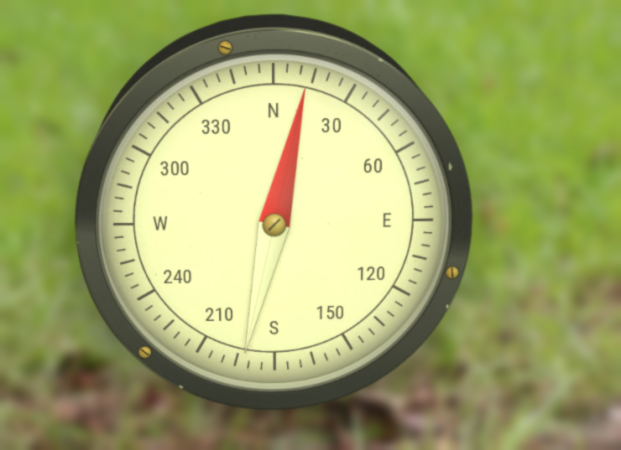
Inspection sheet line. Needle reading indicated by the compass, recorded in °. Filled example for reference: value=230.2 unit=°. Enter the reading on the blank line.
value=12.5 unit=°
